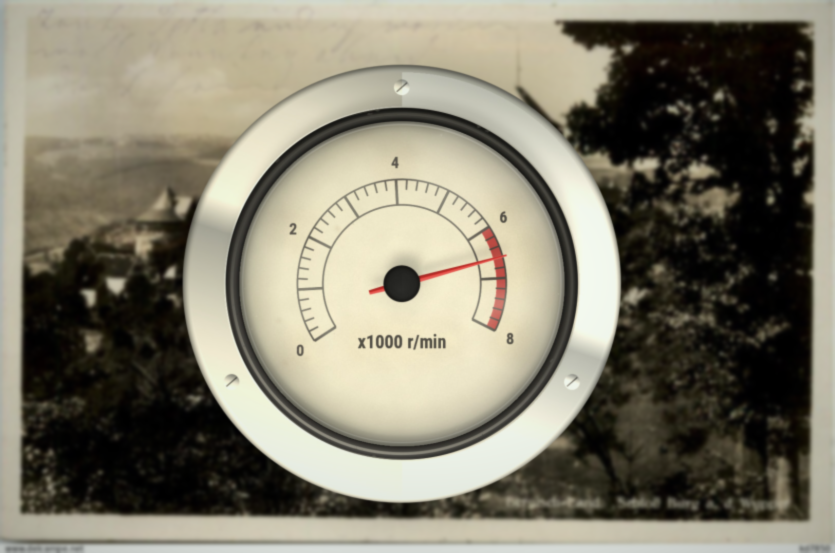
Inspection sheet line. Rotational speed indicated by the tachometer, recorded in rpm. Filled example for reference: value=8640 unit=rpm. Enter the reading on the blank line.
value=6600 unit=rpm
